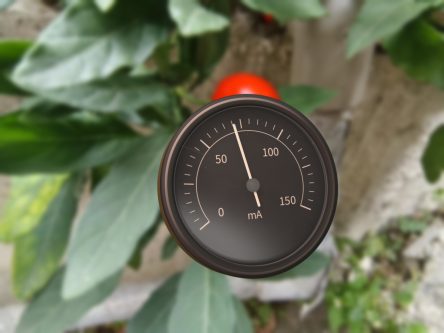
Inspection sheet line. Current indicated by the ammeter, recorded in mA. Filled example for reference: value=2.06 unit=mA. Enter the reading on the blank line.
value=70 unit=mA
